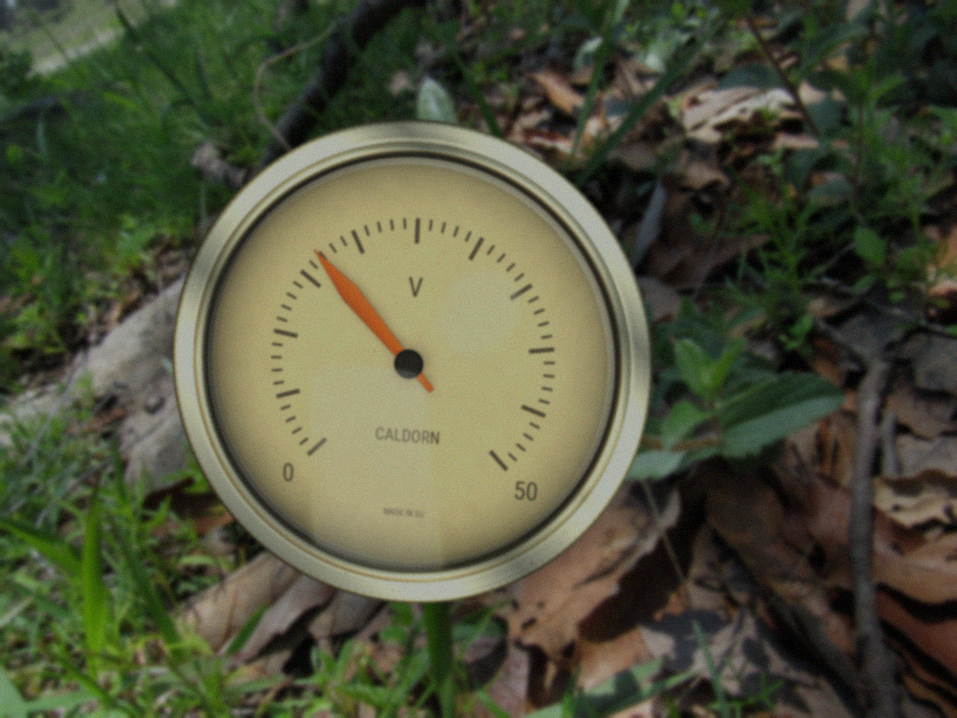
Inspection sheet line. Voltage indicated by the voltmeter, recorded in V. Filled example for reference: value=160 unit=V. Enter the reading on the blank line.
value=17 unit=V
